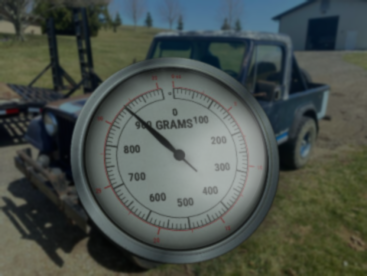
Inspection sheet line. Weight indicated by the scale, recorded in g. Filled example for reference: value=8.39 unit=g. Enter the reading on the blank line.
value=900 unit=g
